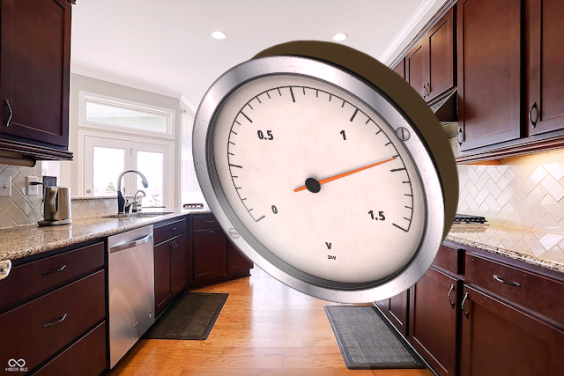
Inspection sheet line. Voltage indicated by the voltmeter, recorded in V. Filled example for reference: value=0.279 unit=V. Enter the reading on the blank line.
value=1.2 unit=V
